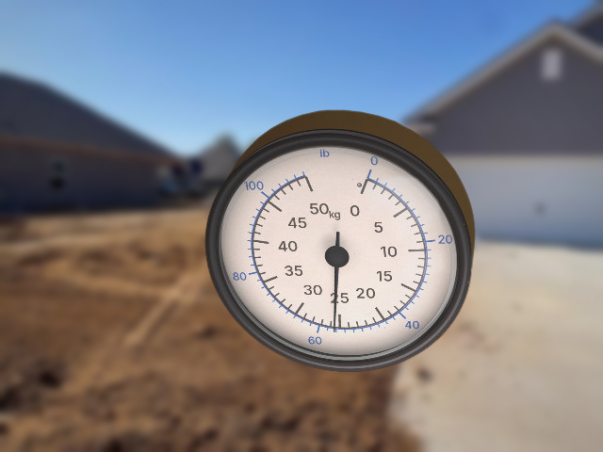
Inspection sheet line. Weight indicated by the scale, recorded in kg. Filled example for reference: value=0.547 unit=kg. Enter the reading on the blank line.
value=25.5 unit=kg
